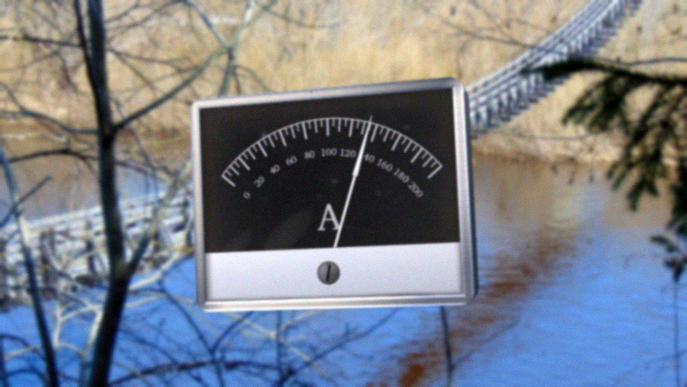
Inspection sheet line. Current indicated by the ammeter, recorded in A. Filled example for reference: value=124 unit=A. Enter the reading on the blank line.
value=135 unit=A
